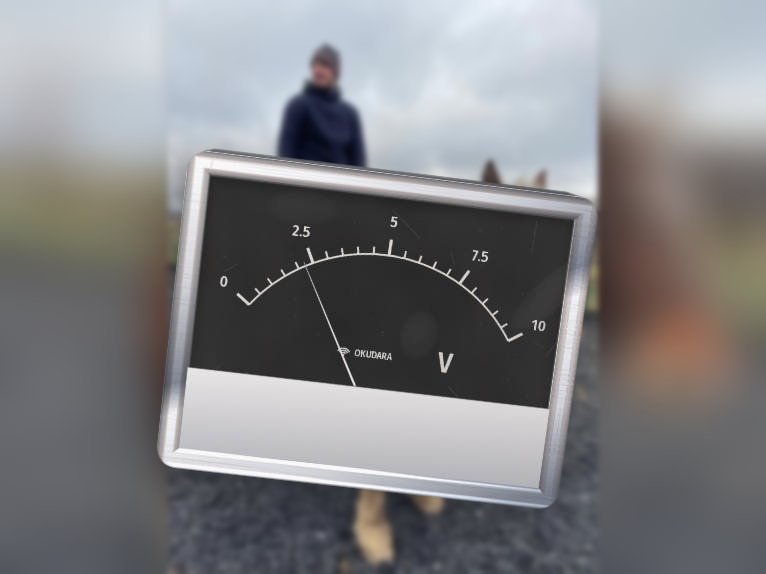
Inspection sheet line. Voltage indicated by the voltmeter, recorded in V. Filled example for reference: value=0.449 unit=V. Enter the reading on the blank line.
value=2.25 unit=V
